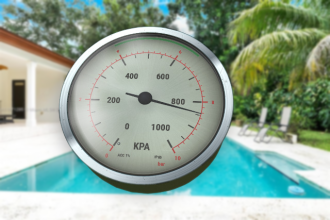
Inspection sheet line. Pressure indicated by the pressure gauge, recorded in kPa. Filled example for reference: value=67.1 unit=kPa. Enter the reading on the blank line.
value=850 unit=kPa
